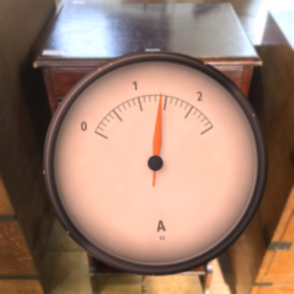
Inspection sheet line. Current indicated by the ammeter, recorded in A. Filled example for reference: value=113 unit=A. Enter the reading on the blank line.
value=1.4 unit=A
